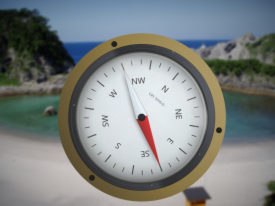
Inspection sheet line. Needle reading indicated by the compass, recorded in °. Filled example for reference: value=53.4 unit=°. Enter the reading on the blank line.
value=120 unit=°
